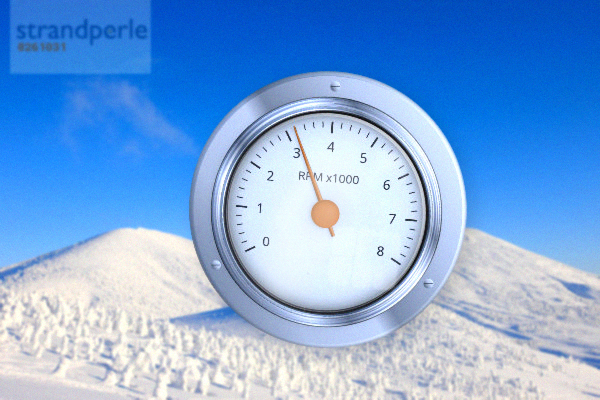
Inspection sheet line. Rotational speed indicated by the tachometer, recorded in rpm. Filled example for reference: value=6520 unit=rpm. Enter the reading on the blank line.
value=3200 unit=rpm
